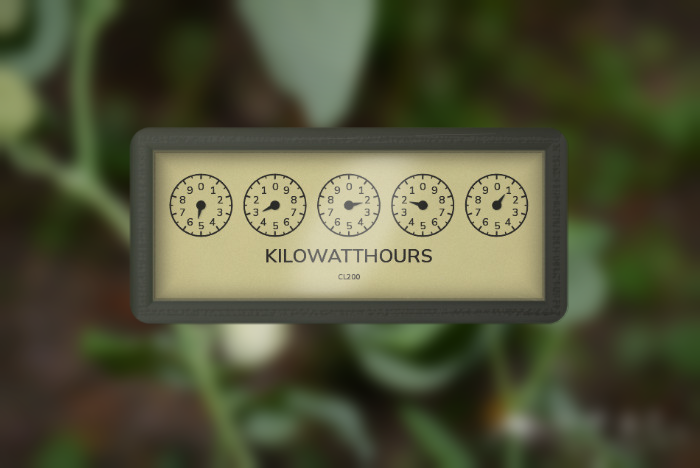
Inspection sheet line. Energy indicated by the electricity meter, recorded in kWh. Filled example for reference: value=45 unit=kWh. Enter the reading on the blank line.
value=53221 unit=kWh
